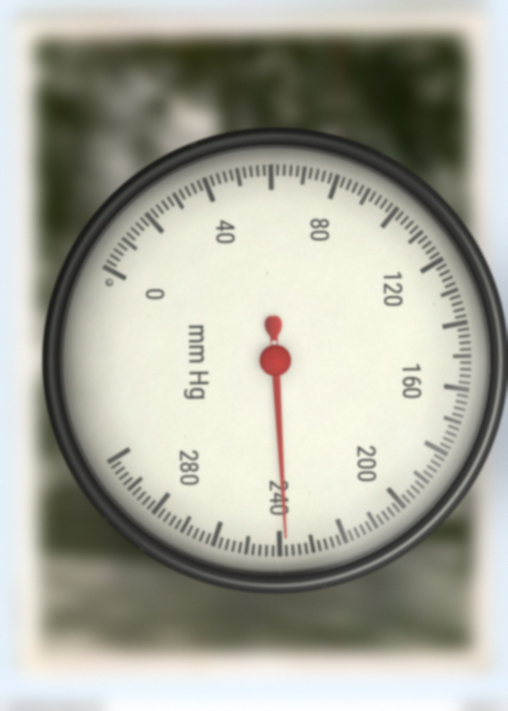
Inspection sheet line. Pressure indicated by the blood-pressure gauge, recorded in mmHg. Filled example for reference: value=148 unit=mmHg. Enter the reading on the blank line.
value=238 unit=mmHg
